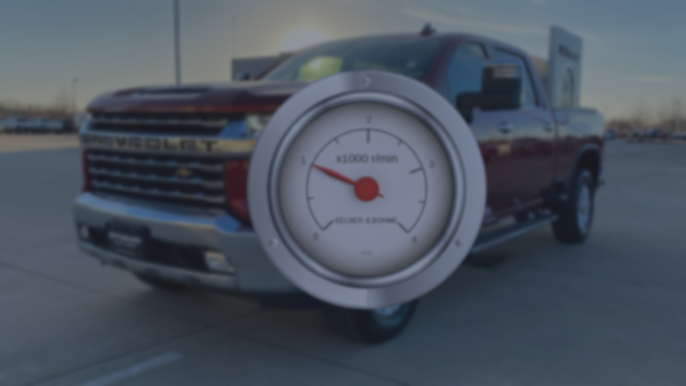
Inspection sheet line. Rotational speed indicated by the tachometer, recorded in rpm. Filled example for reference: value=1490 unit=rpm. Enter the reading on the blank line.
value=1000 unit=rpm
